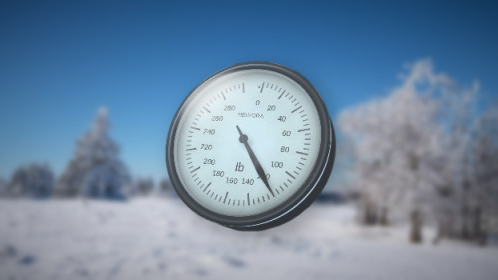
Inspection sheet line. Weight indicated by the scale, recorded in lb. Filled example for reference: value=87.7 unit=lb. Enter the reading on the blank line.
value=120 unit=lb
